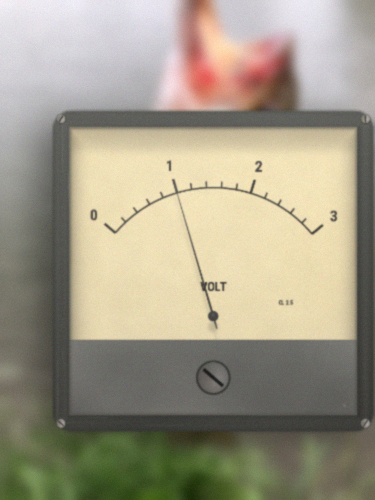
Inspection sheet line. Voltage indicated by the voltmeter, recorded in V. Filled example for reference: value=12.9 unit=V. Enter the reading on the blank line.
value=1 unit=V
